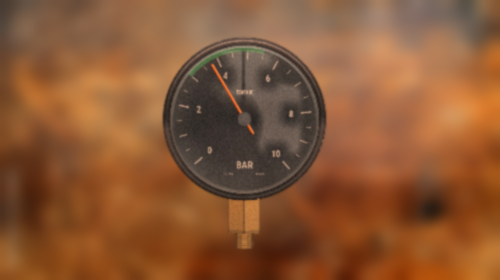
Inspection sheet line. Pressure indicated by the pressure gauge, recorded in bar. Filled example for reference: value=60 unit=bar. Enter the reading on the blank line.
value=3.75 unit=bar
